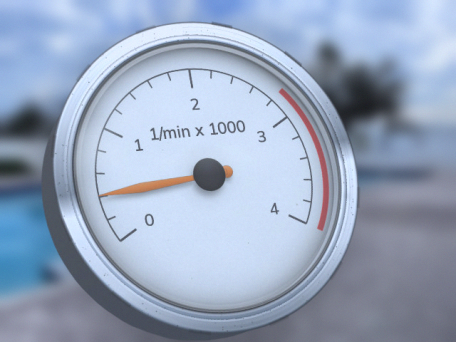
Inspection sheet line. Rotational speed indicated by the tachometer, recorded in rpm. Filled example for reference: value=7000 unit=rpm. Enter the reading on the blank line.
value=400 unit=rpm
